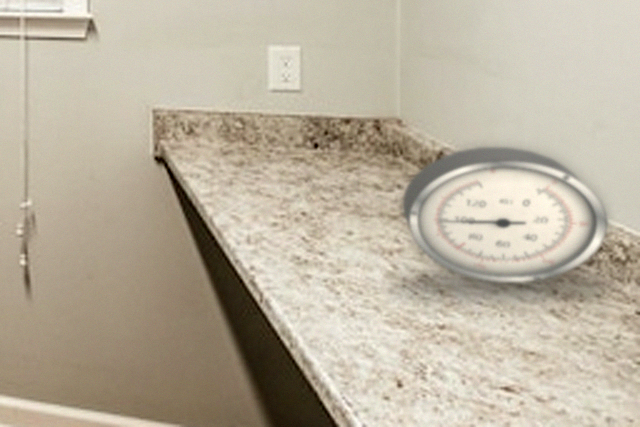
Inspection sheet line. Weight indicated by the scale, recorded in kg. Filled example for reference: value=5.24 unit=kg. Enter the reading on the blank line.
value=100 unit=kg
